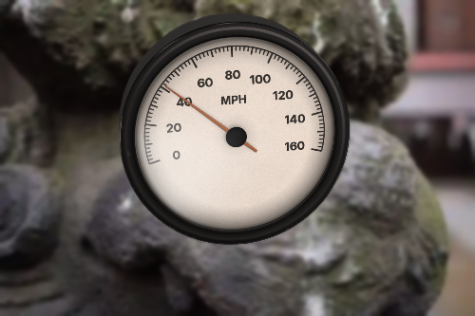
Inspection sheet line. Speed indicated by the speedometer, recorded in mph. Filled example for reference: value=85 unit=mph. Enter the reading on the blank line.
value=42 unit=mph
